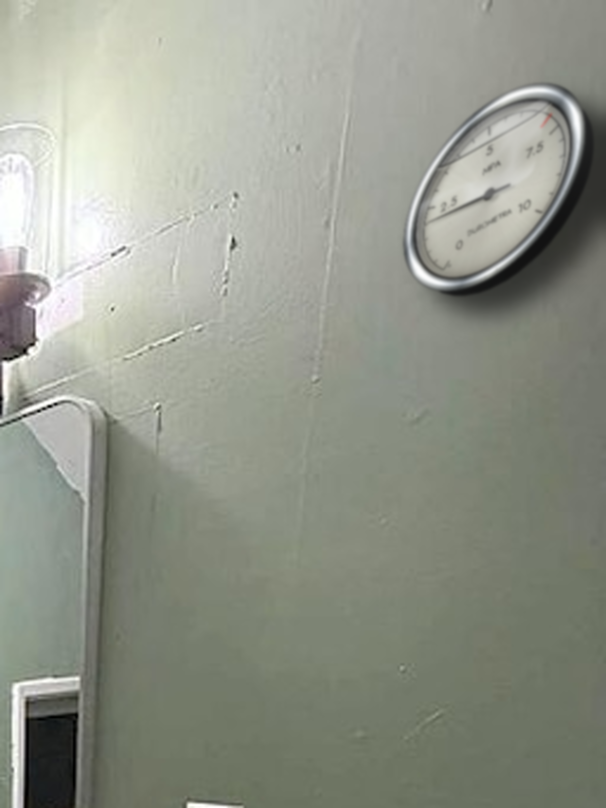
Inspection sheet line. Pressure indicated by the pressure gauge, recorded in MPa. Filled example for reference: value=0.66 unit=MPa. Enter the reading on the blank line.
value=2 unit=MPa
